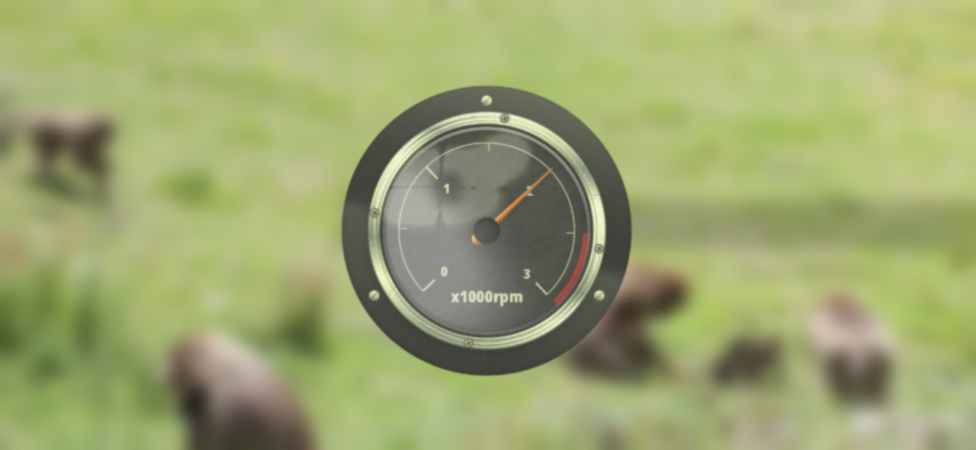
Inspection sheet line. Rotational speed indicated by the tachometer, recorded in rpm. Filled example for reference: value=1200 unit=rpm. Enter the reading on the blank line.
value=2000 unit=rpm
